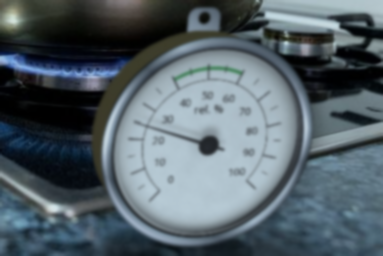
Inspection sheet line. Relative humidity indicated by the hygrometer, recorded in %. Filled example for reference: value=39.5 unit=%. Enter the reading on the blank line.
value=25 unit=%
